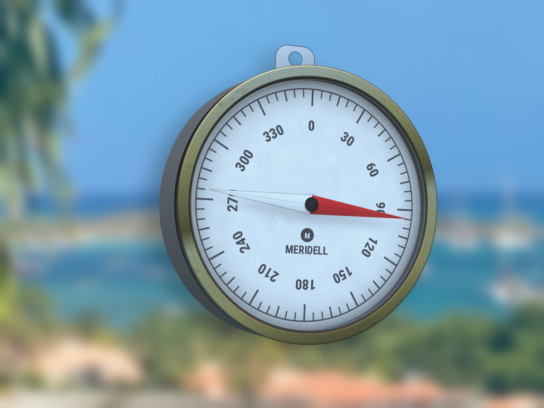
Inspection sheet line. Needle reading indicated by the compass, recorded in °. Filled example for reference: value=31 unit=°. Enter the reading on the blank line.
value=95 unit=°
